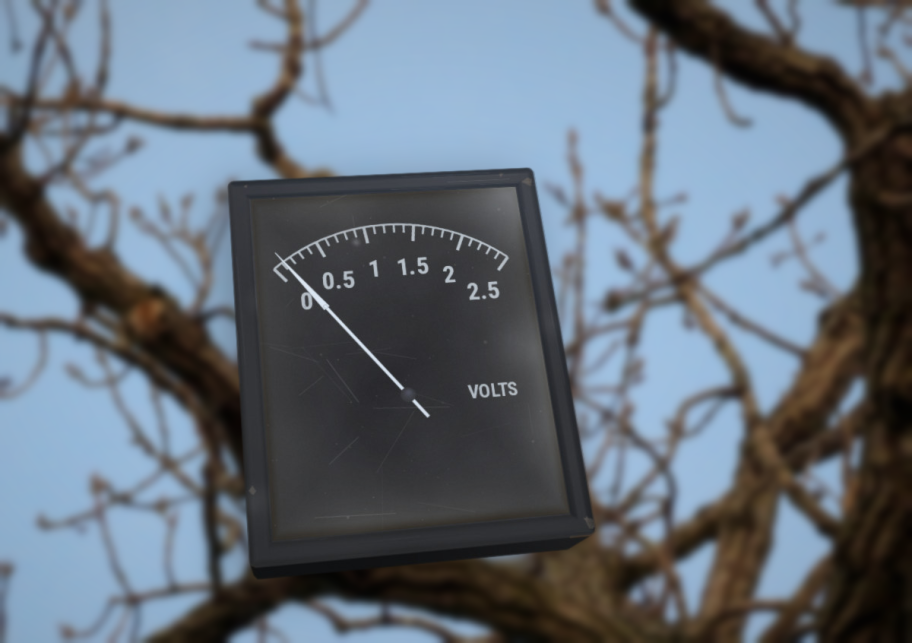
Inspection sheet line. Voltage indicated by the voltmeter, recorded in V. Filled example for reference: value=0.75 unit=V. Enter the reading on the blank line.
value=0.1 unit=V
